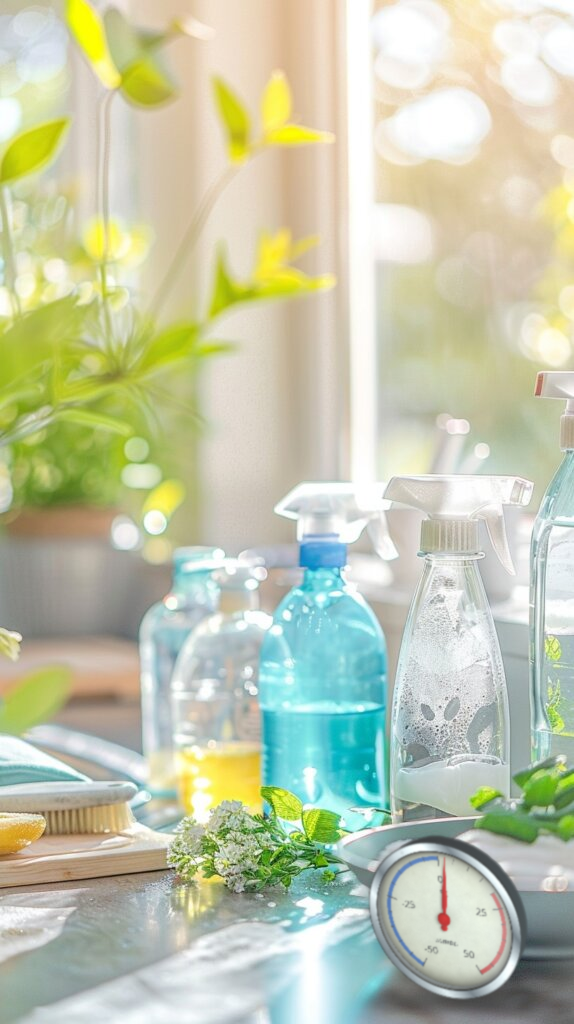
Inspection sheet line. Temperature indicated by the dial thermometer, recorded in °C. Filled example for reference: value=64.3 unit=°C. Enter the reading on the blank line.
value=2.5 unit=°C
